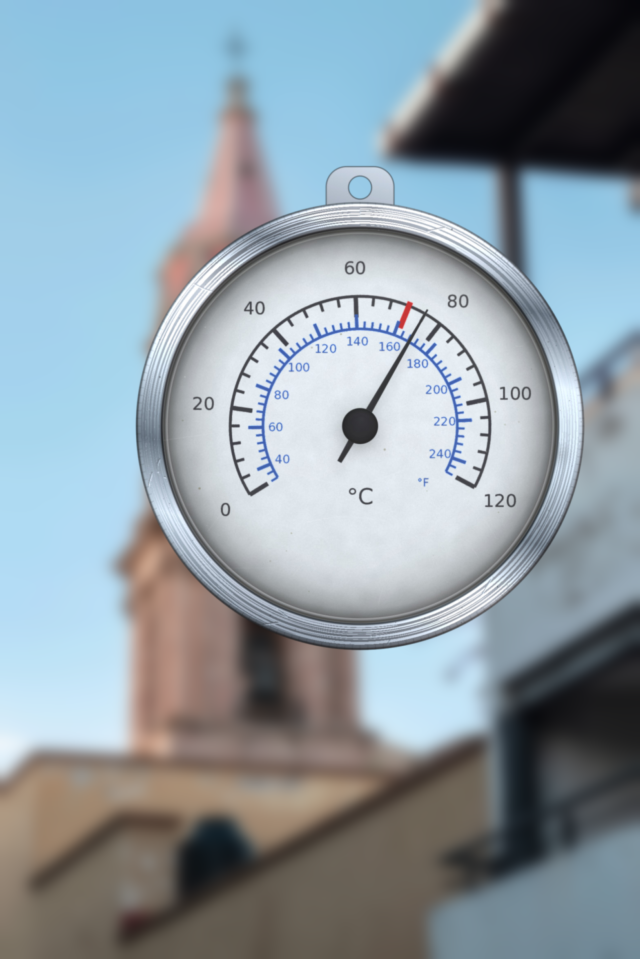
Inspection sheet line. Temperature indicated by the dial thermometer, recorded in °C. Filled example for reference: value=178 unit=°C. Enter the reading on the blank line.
value=76 unit=°C
